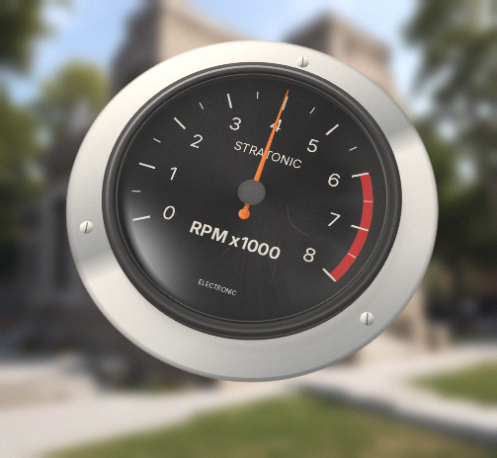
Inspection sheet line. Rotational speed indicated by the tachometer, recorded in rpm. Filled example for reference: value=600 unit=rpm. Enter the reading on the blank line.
value=4000 unit=rpm
